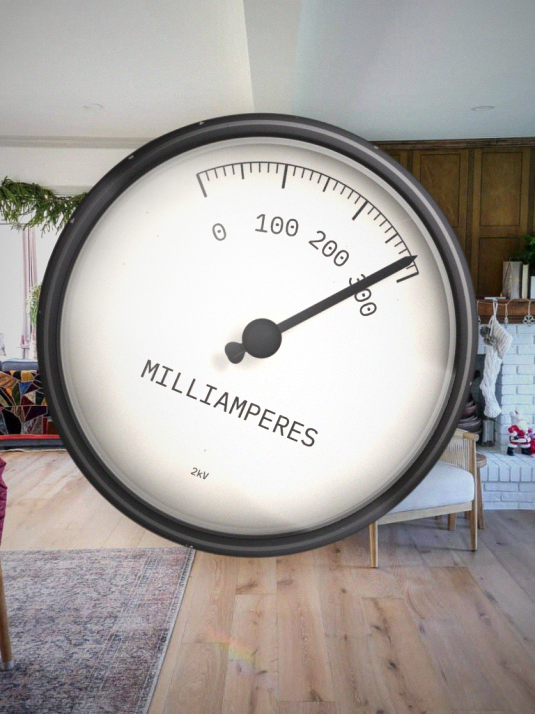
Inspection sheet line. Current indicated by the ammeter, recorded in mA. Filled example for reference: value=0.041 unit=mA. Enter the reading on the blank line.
value=280 unit=mA
